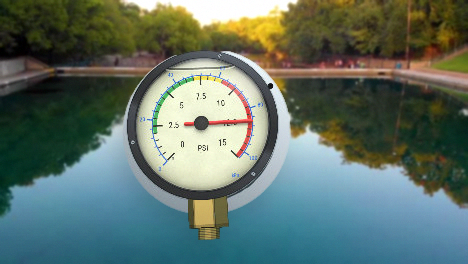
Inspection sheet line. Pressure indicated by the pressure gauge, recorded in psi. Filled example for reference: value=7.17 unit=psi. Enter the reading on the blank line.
value=12.5 unit=psi
